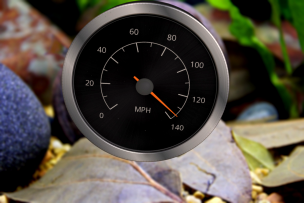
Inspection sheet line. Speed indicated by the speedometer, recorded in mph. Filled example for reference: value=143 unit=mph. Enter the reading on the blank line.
value=135 unit=mph
